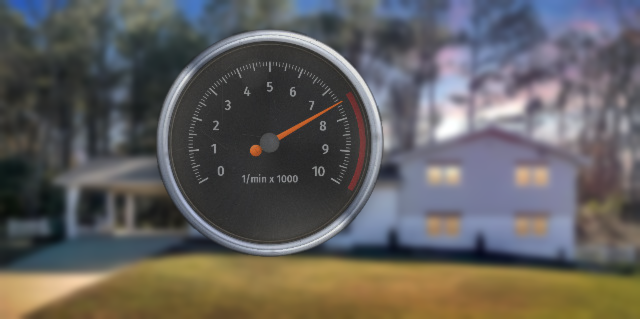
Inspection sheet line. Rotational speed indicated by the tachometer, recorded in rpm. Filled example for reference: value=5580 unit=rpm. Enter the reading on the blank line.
value=7500 unit=rpm
